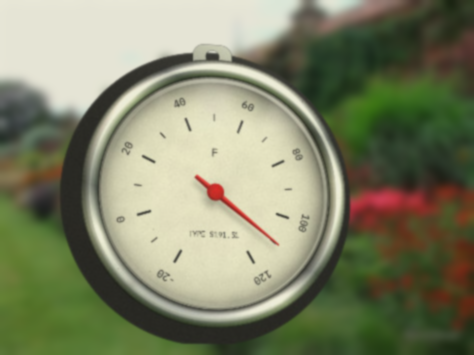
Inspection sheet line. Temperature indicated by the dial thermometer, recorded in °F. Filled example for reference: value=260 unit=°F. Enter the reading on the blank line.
value=110 unit=°F
